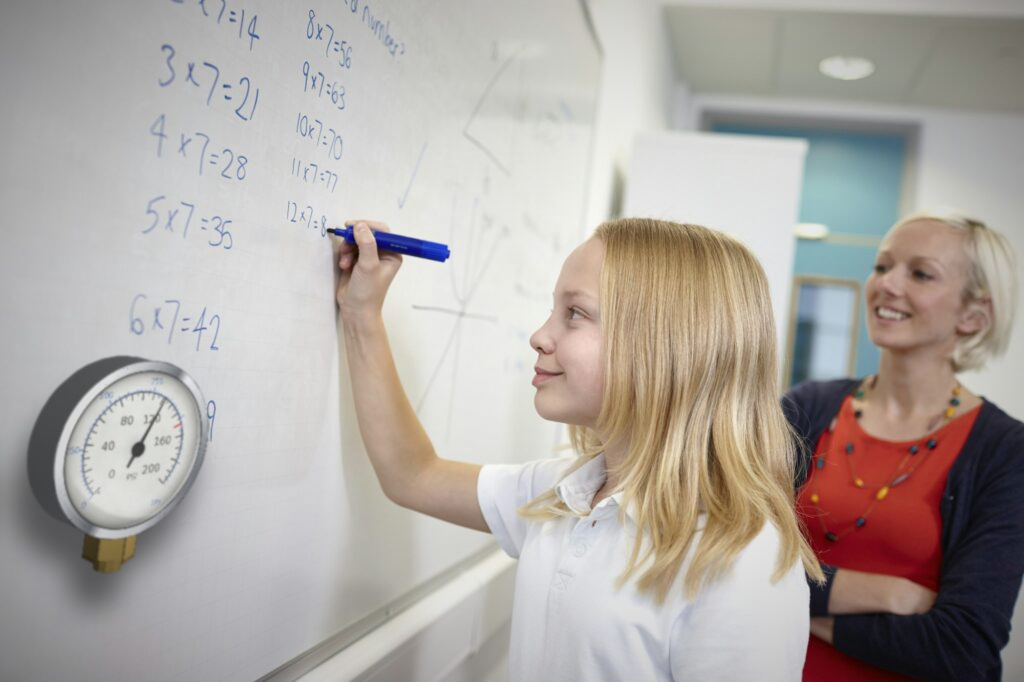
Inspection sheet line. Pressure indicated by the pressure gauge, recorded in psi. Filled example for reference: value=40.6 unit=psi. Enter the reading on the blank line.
value=120 unit=psi
